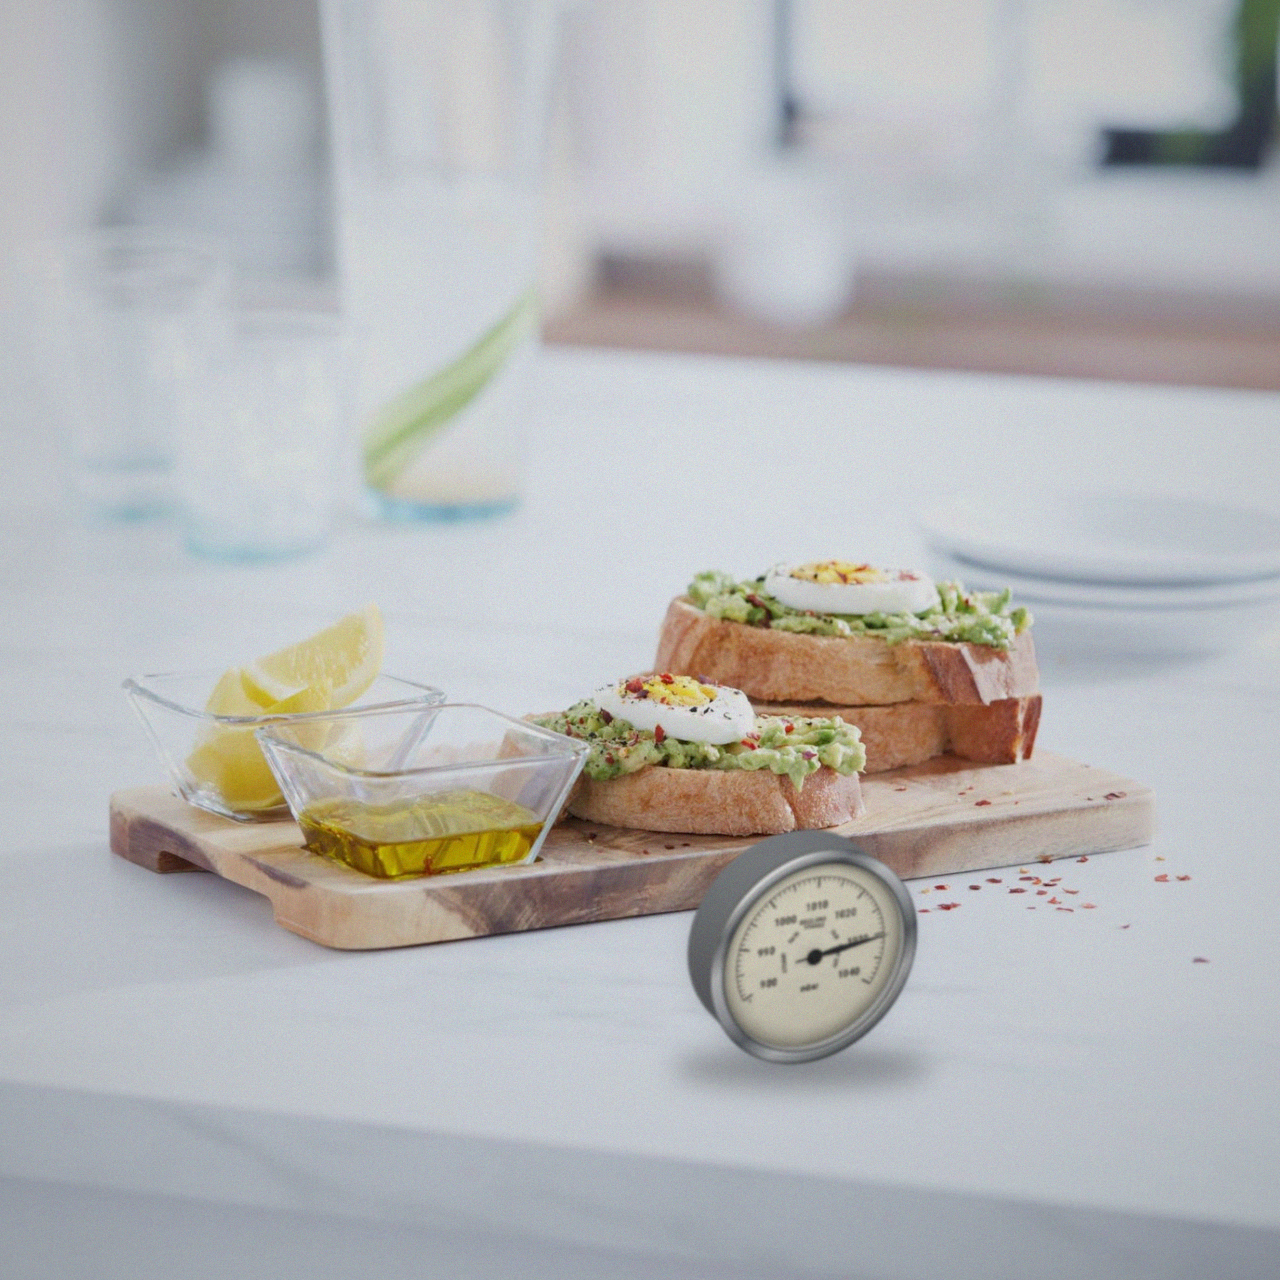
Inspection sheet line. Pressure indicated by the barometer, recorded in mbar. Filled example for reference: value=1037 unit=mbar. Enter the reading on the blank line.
value=1030 unit=mbar
